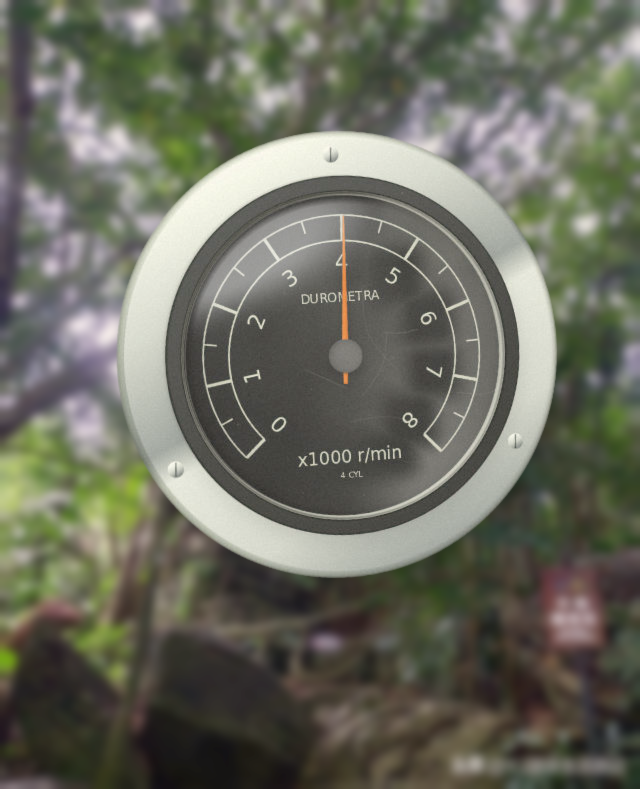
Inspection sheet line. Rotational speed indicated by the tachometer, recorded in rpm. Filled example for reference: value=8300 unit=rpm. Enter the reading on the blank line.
value=4000 unit=rpm
